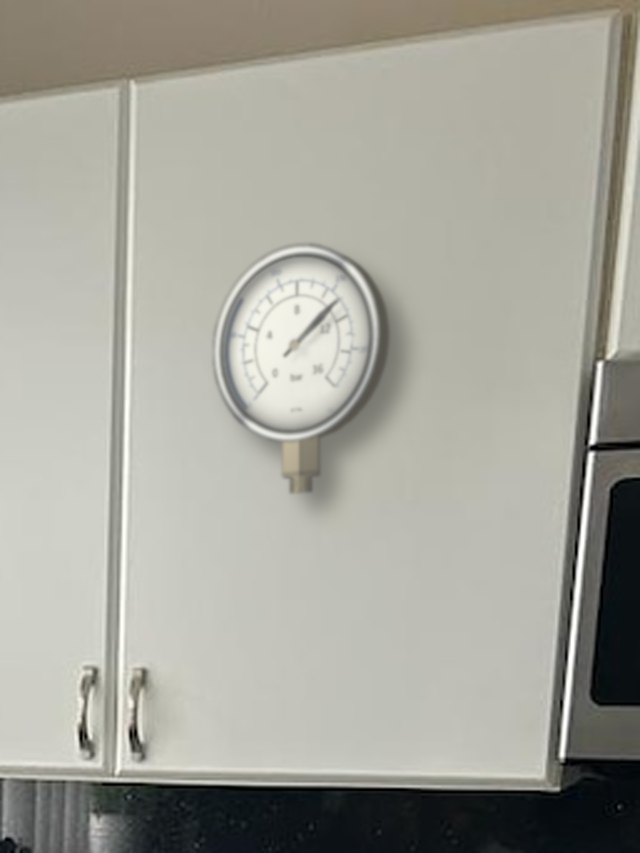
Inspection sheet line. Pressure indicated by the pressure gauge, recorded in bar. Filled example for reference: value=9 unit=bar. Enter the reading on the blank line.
value=11 unit=bar
